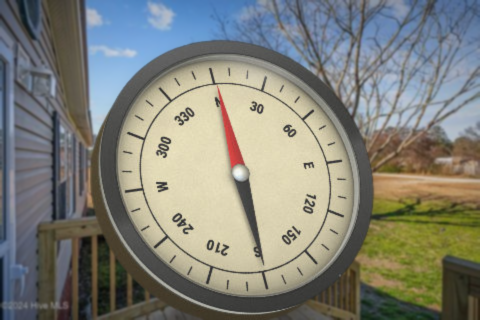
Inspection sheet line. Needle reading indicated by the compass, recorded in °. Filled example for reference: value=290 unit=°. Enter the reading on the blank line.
value=0 unit=°
